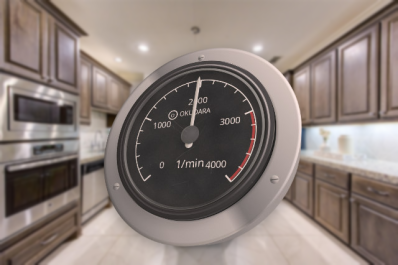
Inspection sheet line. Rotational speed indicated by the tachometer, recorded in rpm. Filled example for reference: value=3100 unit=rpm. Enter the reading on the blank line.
value=2000 unit=rpm
